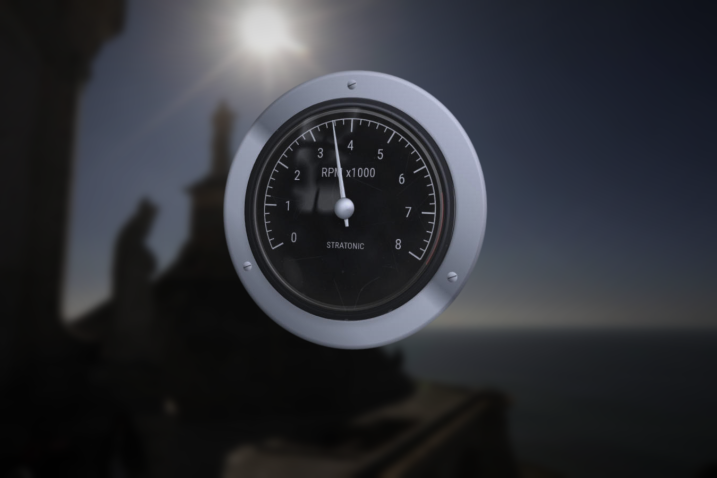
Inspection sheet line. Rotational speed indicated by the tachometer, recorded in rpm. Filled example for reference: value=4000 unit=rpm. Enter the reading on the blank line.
value=3600 unit=rpm
